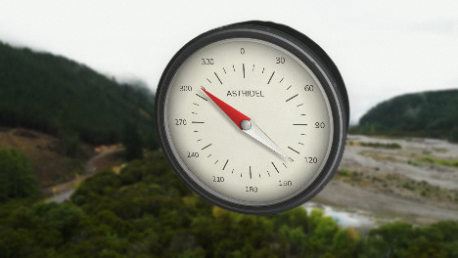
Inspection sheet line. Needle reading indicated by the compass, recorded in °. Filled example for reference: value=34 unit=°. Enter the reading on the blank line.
value=310 unit=°
